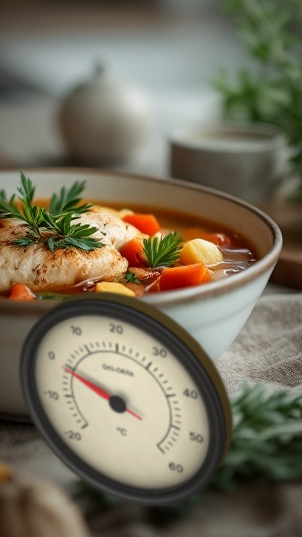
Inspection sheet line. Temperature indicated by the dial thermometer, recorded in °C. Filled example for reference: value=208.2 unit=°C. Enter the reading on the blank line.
value=0 unit=°C
